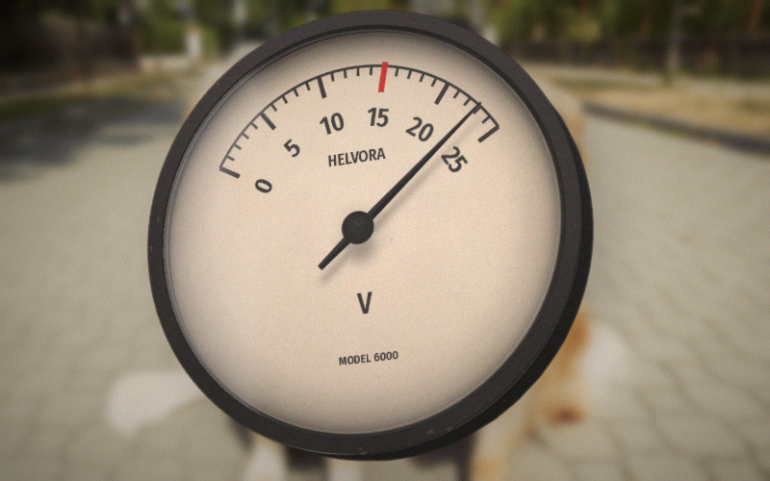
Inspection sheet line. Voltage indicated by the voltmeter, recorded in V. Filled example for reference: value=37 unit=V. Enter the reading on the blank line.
value=23 unit=V
